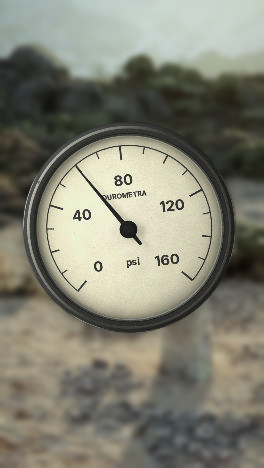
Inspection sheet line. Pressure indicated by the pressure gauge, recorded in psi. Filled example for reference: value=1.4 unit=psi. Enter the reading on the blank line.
value=60 unit=psi
